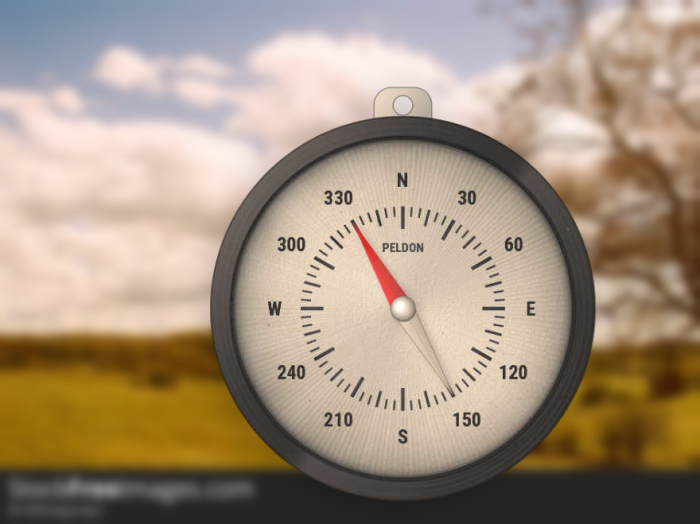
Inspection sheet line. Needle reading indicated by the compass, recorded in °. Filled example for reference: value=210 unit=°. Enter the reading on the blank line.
value=330 unit=°
